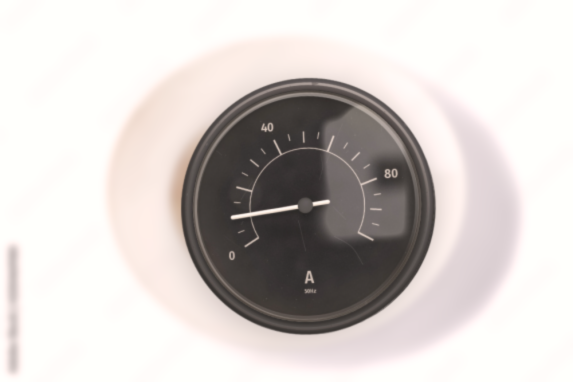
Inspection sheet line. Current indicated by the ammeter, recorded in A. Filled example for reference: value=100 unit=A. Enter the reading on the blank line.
value=10 unit=A
